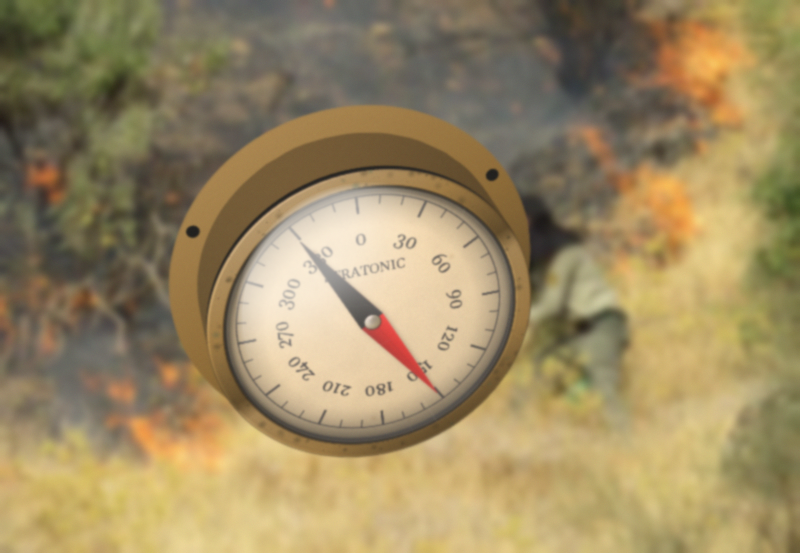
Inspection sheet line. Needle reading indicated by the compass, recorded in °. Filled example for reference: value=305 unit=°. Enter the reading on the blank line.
value=150 unit=°
